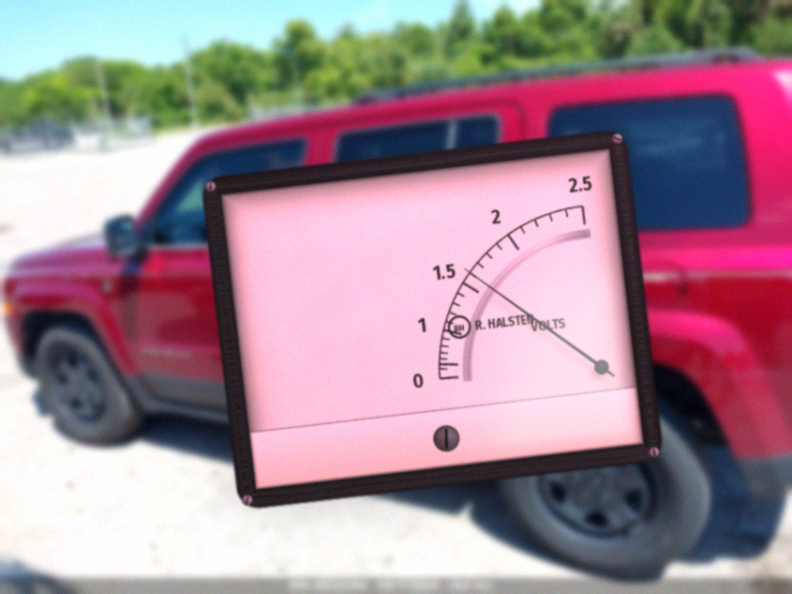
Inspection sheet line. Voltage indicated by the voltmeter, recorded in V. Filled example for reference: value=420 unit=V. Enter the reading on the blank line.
value=1.6 unit=V
